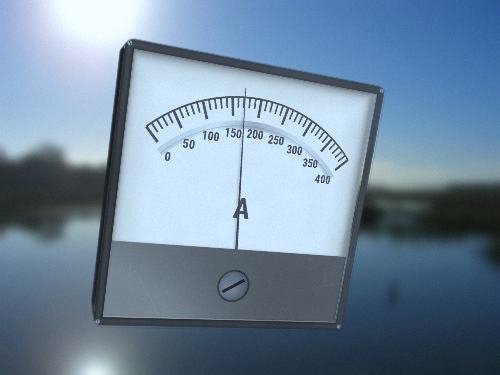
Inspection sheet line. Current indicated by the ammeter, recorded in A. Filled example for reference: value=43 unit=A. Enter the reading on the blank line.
value=170 unit=A
